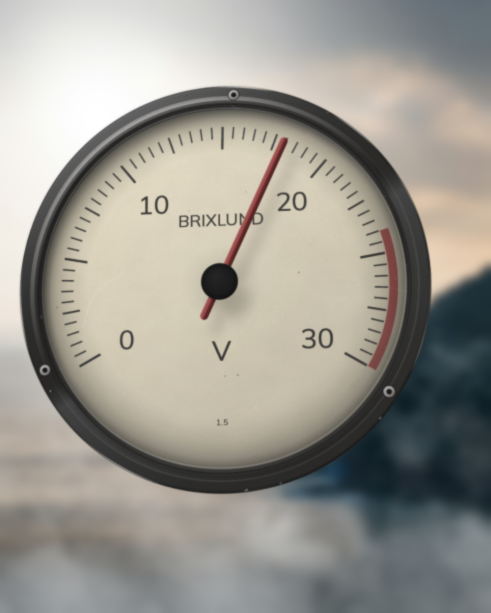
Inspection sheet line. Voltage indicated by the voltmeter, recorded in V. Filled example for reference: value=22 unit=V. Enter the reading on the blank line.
value=18 unit=V
